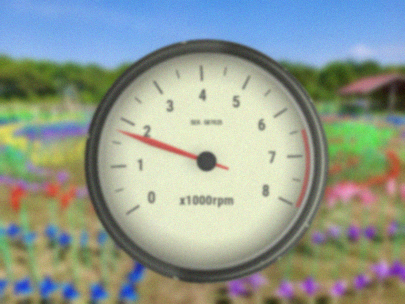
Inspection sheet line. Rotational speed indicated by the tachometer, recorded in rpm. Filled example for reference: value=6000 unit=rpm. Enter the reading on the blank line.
value=1750 unit=rpm
